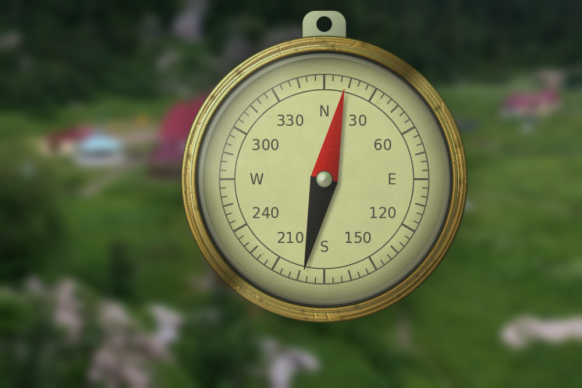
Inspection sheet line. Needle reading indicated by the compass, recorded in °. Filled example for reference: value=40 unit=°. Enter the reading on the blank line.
value=12.5 unit=°
